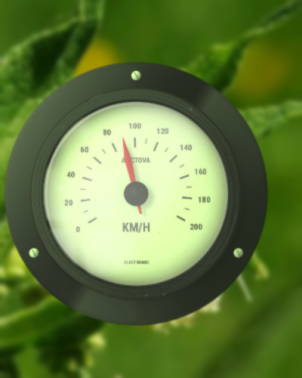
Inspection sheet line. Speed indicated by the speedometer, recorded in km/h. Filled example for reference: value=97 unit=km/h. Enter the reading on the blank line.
value=90 unit=km/h
